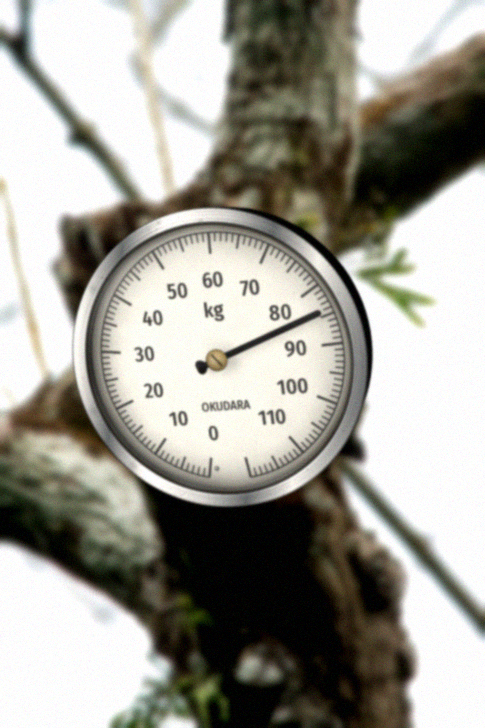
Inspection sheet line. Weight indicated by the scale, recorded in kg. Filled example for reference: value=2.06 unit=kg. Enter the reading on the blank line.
value=84 unit=kg
